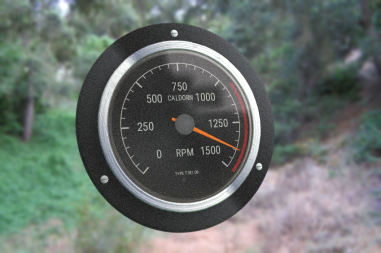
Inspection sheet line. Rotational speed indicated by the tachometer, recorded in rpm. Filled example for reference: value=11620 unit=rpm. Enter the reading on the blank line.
value=1400 unit=rpm
